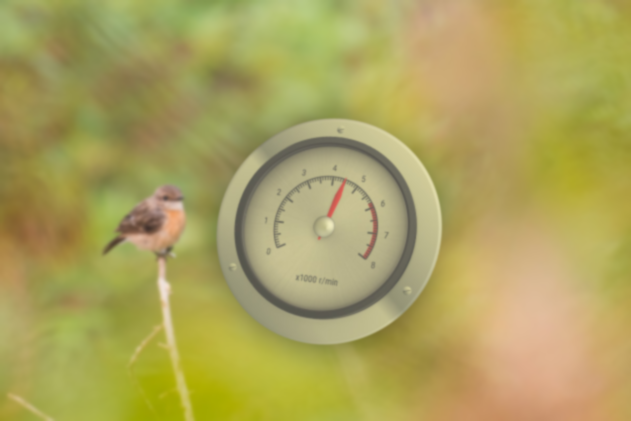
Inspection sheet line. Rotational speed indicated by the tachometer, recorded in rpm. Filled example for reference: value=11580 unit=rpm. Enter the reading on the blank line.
value=4500 unit=rpm
